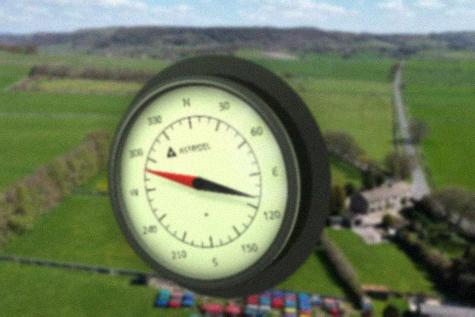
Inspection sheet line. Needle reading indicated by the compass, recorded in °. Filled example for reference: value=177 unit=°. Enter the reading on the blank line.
value=290 unit=°
